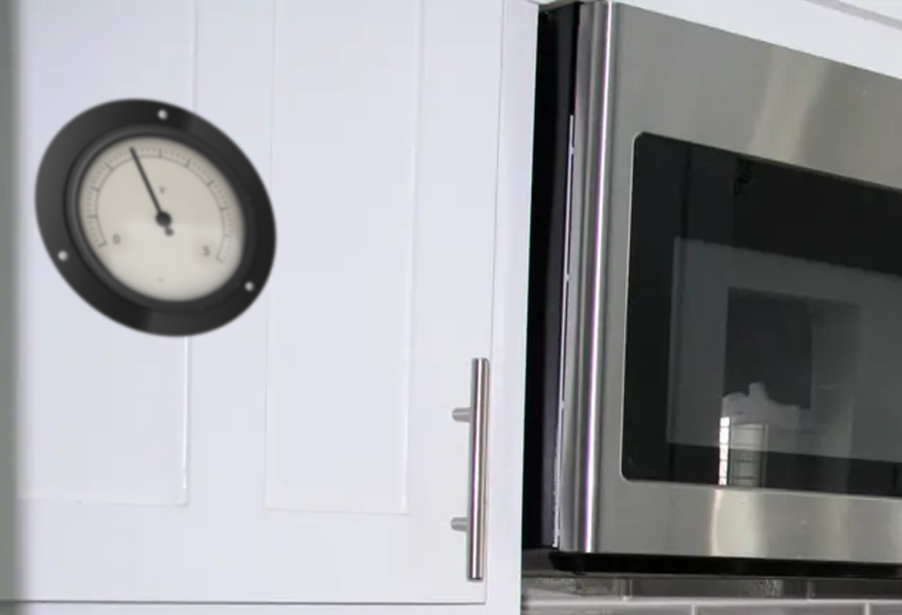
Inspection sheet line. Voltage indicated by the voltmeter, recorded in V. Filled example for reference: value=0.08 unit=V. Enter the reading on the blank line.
value=2 unit=V
